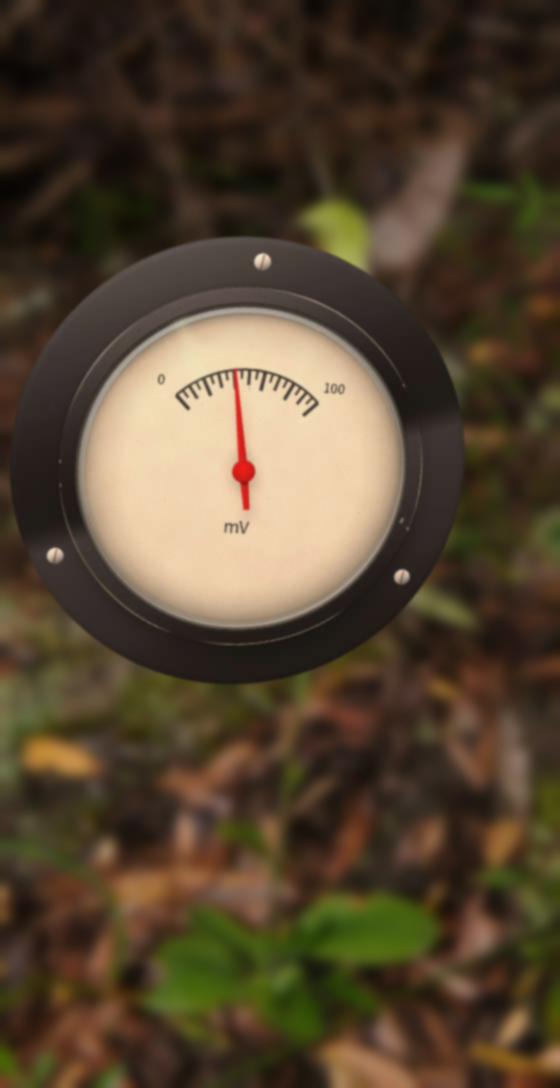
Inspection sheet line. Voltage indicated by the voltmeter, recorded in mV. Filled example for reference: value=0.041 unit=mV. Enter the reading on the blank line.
value=40 unit=mV
